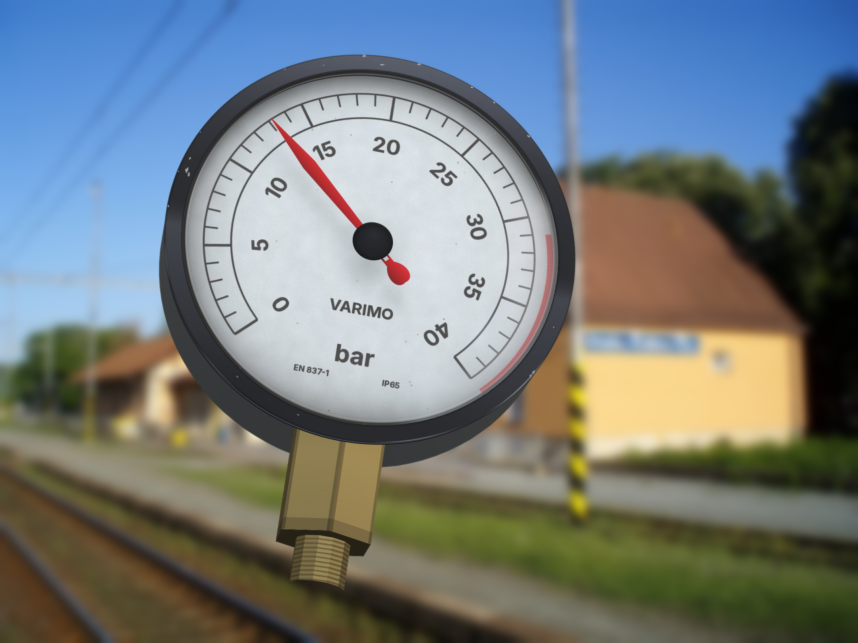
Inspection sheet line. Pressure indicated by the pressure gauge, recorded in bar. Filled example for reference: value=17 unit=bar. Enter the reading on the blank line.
value=13 unit=bar
